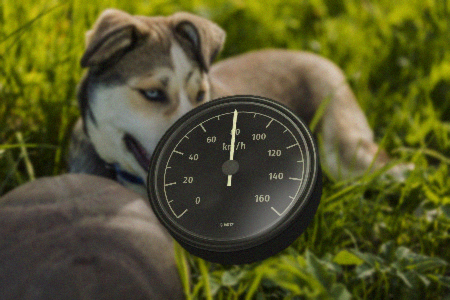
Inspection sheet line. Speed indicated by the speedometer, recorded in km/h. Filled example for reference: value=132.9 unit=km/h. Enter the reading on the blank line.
value=80 unit=km/h
